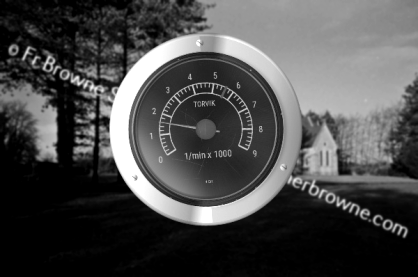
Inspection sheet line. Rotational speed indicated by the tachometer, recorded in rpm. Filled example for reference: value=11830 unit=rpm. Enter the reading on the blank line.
value=1600 unit=rpm
